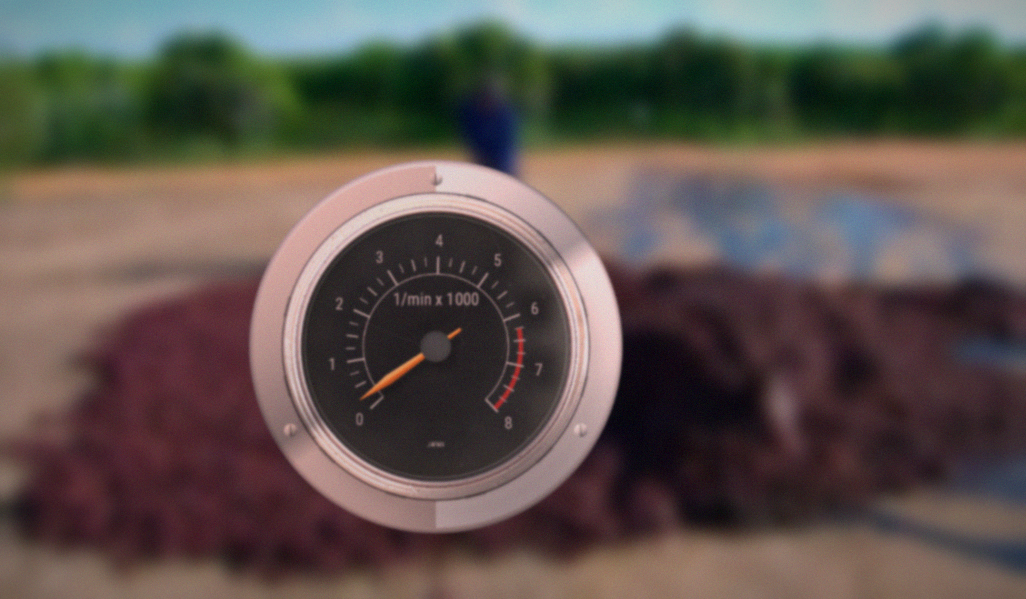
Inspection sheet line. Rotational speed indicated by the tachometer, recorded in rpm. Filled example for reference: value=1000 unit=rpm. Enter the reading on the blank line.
value=250 unit=rpm
